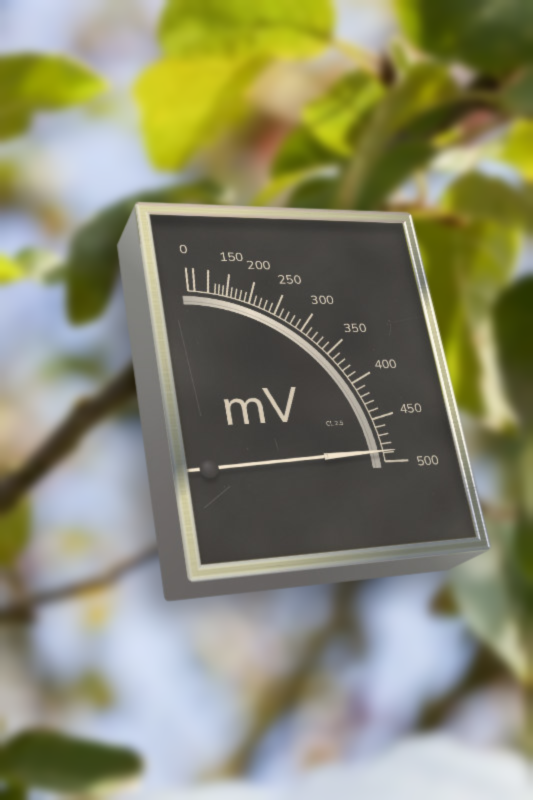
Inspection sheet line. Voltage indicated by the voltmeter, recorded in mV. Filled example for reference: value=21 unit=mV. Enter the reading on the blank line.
value=490 unit=mV
